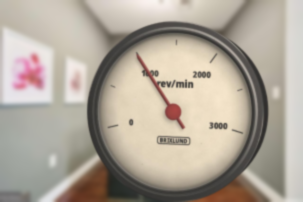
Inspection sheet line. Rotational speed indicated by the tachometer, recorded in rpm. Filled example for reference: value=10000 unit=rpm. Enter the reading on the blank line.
value=1000 unit=rpm
